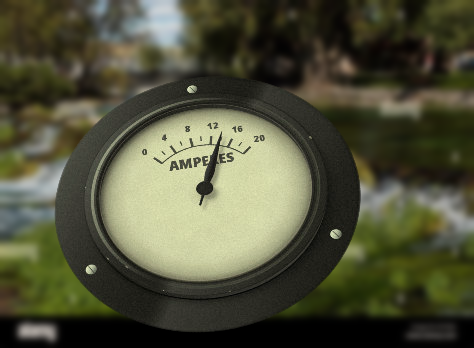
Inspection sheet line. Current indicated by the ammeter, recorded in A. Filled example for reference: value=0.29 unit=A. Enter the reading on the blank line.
value=14 unit=A
